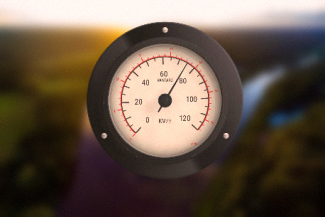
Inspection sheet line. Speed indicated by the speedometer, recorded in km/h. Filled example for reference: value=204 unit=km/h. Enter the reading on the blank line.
value=75 unit=km/h
